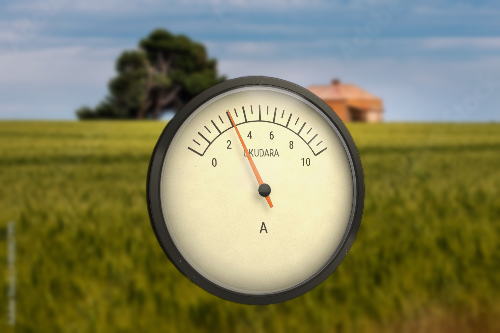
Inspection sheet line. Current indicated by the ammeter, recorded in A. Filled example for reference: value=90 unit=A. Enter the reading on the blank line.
value=3 unit=A
